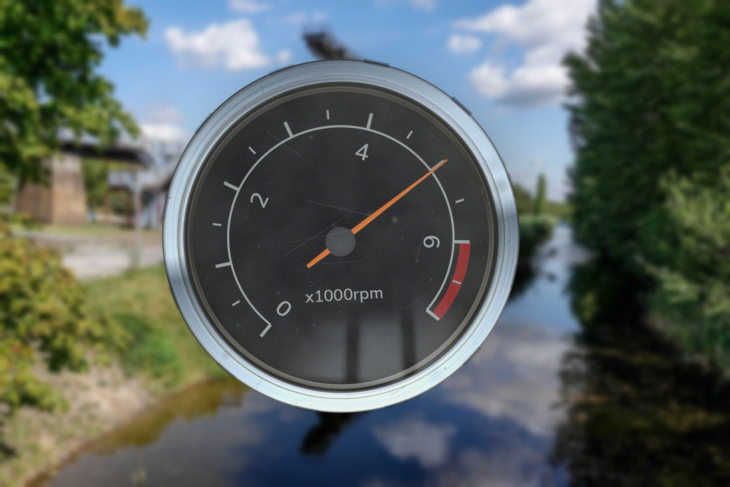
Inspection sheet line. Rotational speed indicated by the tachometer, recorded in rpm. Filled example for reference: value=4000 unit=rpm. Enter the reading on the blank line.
value=5000 unit=rpm
